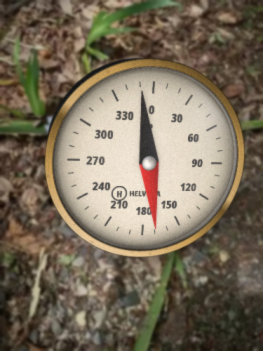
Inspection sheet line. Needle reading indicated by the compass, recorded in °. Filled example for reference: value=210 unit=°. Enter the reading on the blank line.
value=170 unit=°
